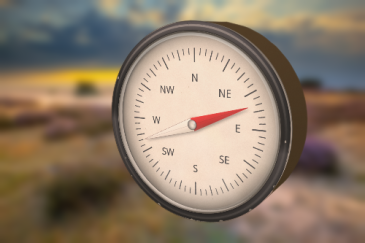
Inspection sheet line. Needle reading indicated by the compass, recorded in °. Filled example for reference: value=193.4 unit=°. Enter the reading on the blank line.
value=70 unit=°
